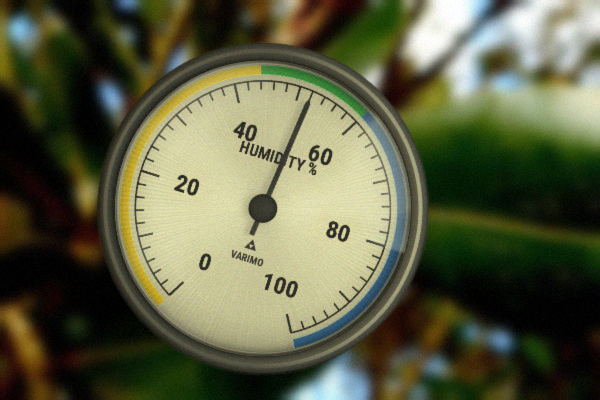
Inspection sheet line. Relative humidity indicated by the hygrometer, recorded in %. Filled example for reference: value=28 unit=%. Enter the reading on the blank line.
value=52 unit=%
